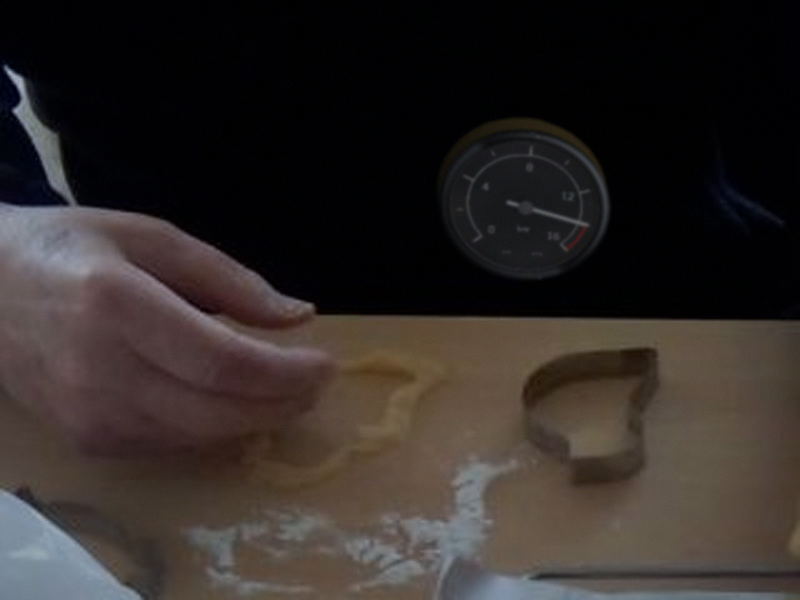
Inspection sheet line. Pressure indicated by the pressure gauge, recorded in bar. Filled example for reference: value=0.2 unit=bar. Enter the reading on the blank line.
value=14 unit=bar
